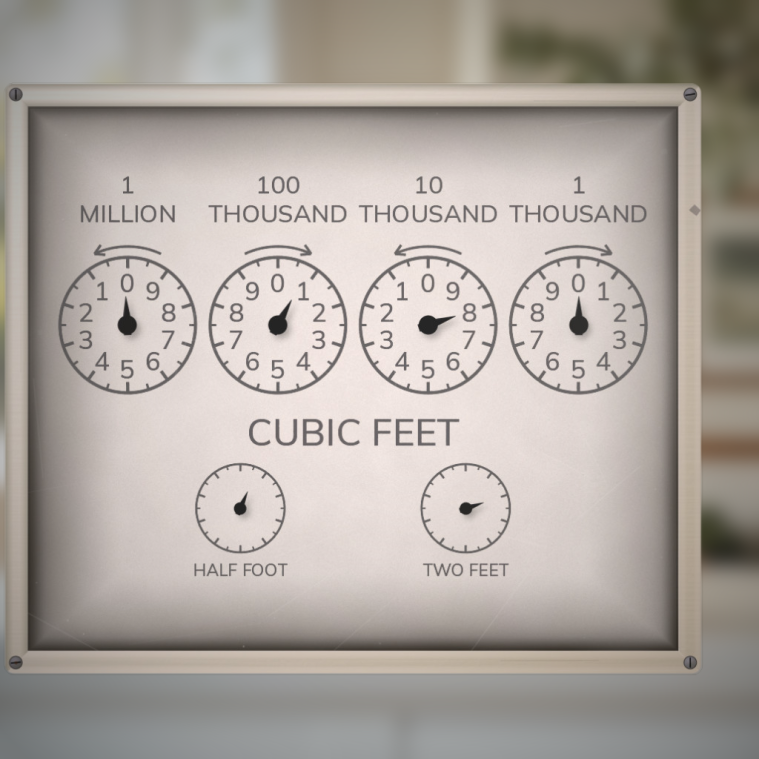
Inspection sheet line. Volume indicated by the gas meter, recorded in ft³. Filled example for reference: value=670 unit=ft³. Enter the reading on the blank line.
value=8000 unit=ft³
